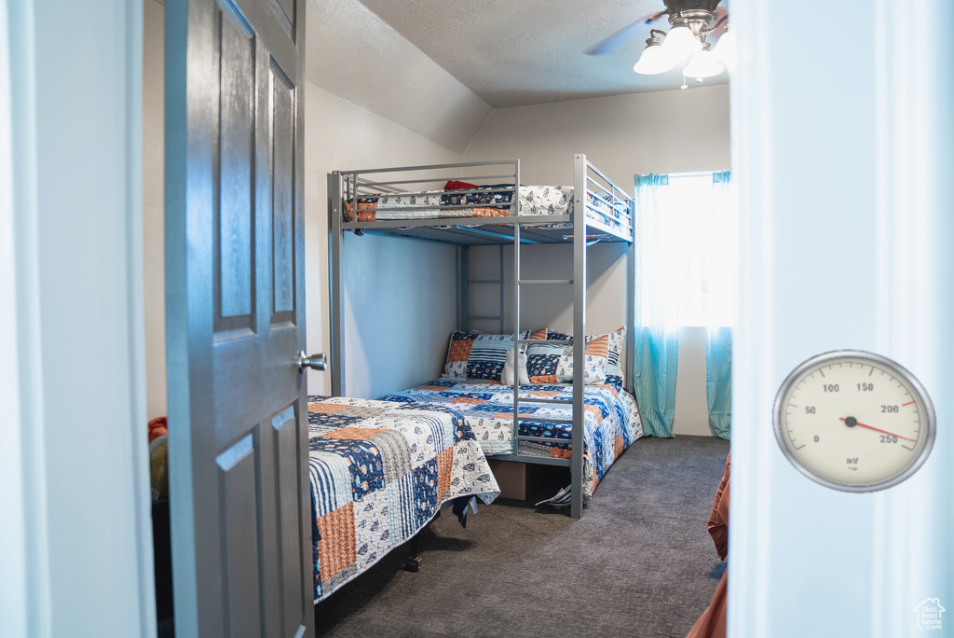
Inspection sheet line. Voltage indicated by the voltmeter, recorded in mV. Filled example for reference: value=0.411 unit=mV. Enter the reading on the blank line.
value=240 unit=mV
